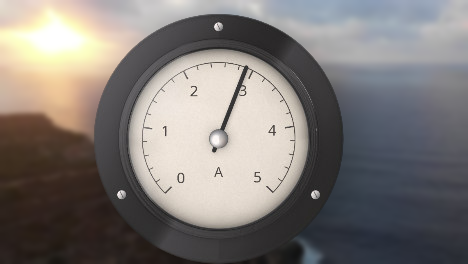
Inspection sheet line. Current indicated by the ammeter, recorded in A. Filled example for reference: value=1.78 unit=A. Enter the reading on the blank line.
value=2.9 unit=A
